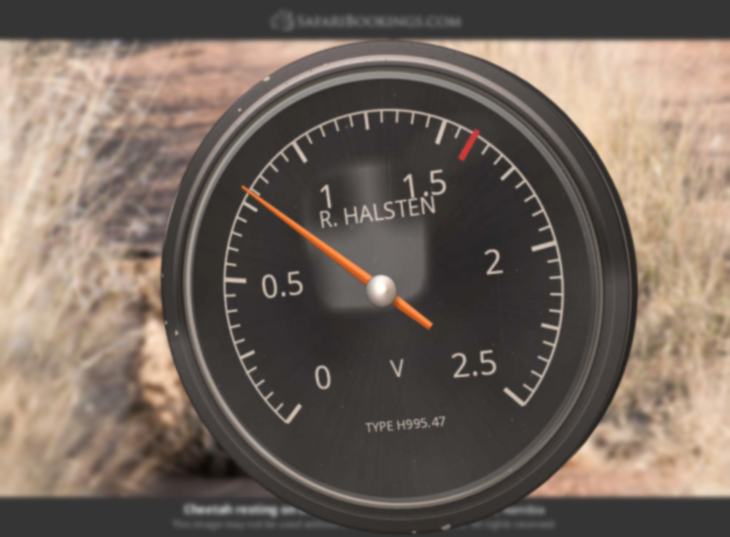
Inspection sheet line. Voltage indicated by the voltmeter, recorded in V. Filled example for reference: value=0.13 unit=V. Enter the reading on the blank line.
value=0.8 unit=V
